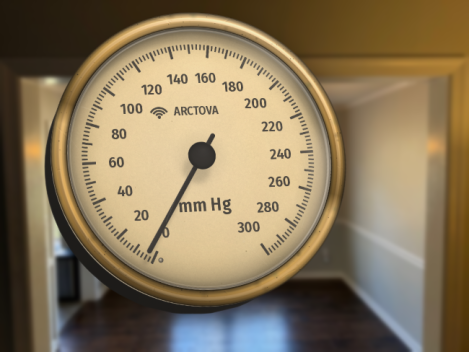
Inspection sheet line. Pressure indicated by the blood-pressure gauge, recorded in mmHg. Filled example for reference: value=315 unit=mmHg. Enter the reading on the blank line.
value=4 unit=mmHg
